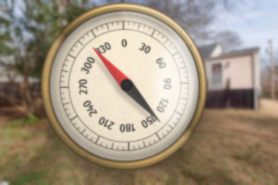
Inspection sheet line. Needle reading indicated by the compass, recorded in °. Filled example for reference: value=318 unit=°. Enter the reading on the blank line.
value=320 unit=°
